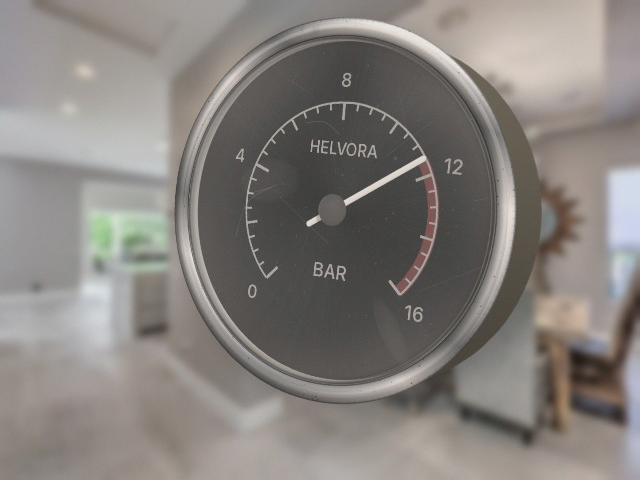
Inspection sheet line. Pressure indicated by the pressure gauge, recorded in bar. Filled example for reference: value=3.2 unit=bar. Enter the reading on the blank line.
value=11.5 unit=bar
